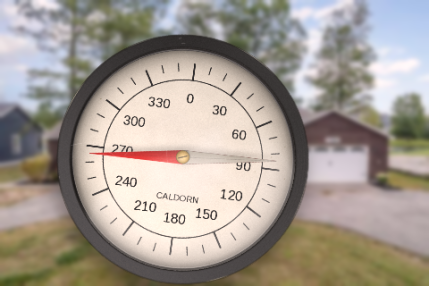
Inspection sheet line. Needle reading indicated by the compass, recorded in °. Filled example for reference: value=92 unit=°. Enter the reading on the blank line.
value=265 unit=°
